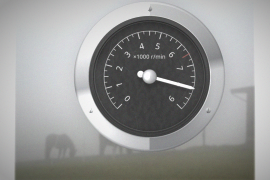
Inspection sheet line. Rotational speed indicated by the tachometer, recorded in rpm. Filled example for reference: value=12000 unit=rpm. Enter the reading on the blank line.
value=8000 unit=rpm
